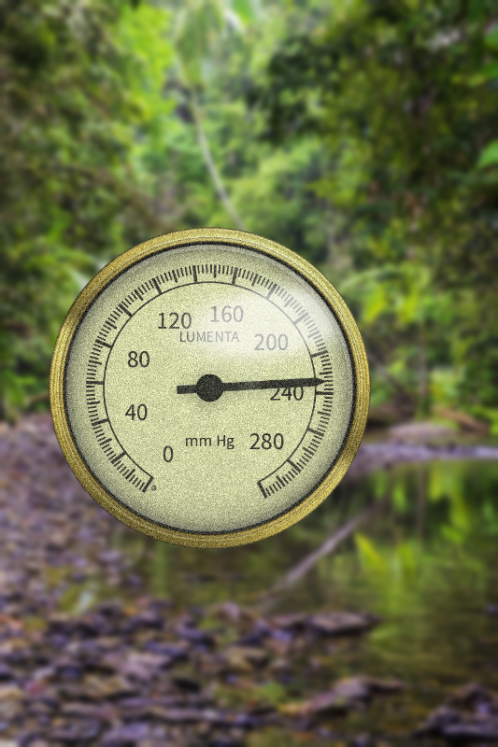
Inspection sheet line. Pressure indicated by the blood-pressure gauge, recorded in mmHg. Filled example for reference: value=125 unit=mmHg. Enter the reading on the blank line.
value=234 unit=mmHg
